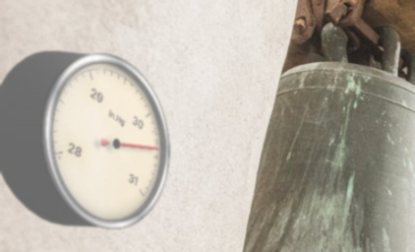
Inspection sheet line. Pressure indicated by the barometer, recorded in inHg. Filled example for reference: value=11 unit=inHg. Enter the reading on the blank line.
value=30.4 unit=inHg
